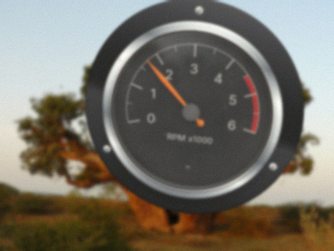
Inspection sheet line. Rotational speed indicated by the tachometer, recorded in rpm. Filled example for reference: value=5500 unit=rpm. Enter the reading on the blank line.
value=1750 unit=rpm
